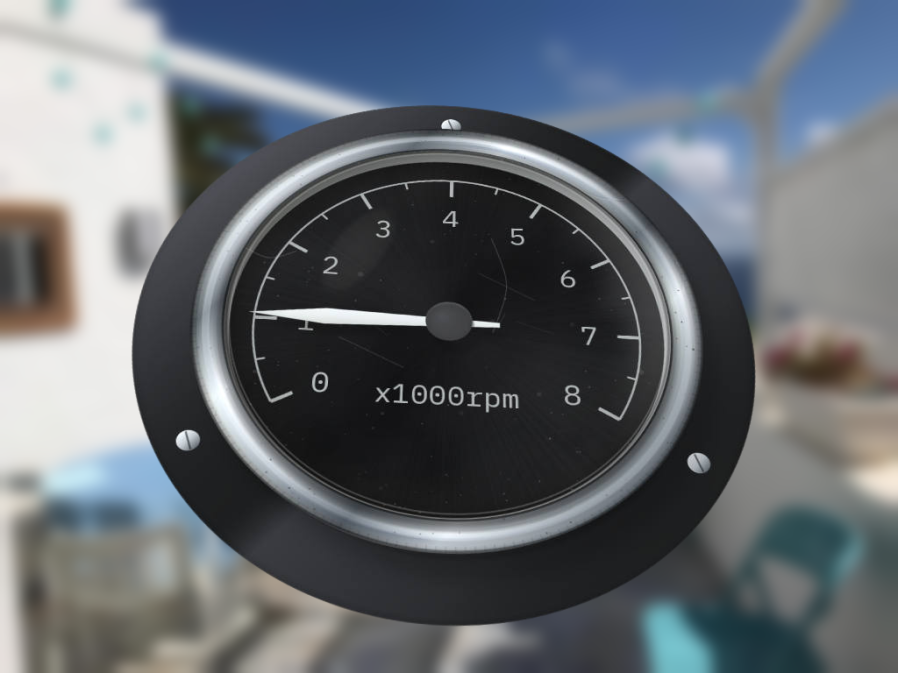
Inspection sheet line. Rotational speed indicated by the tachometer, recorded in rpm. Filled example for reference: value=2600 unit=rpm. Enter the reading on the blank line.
value=1000 unit=rpm
